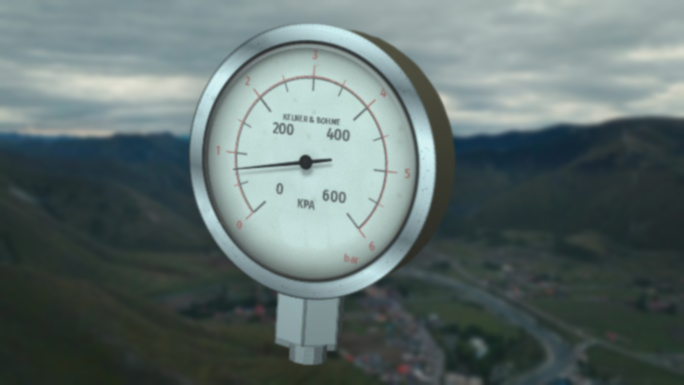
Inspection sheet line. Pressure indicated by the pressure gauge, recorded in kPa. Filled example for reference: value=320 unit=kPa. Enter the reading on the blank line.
value=75 unit=kPa
